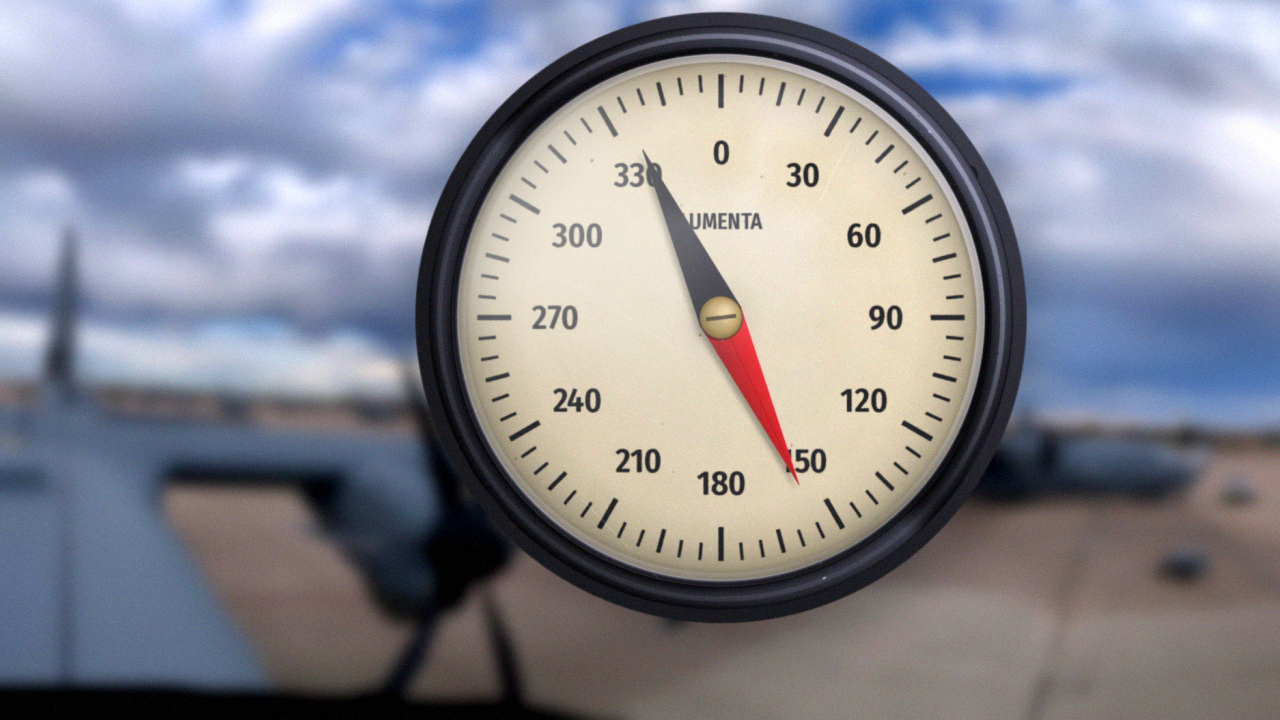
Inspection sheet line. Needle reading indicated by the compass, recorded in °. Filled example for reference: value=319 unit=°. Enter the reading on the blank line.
value=155 unit=°
